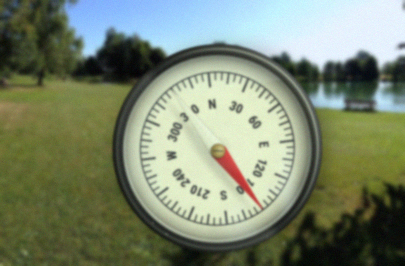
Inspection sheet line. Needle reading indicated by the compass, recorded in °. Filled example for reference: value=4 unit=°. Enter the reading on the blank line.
value=150 unit=°
